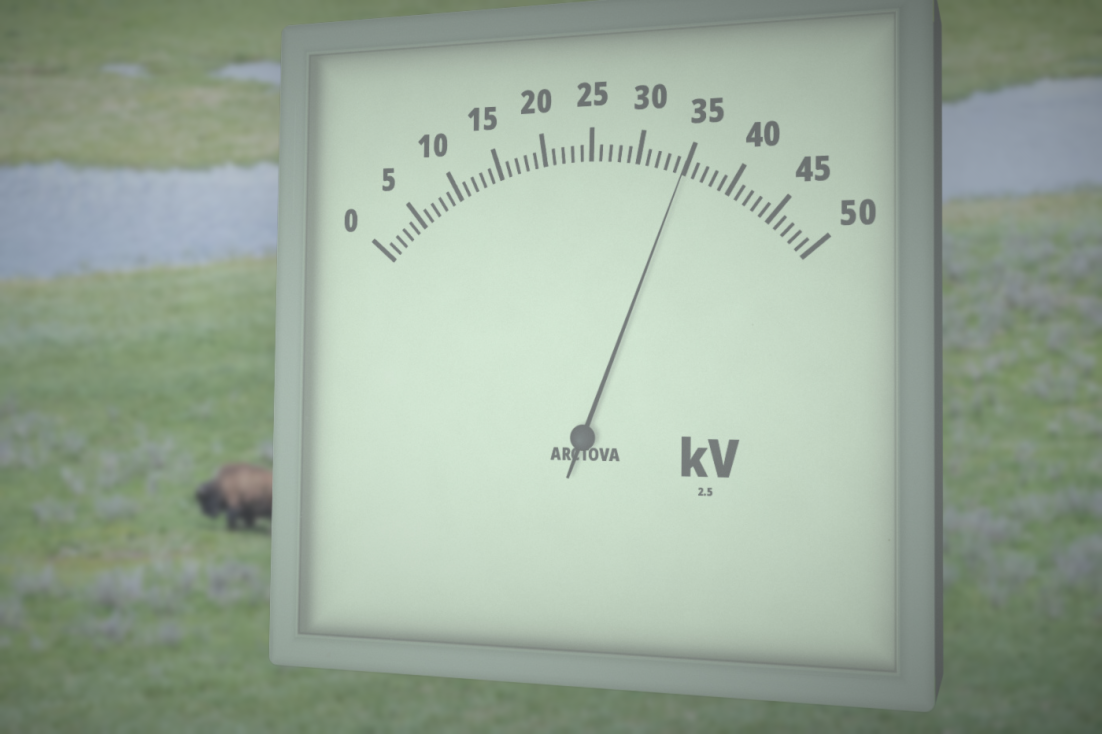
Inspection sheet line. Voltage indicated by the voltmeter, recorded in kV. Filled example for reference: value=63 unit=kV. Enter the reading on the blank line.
value=35 unit=kV
